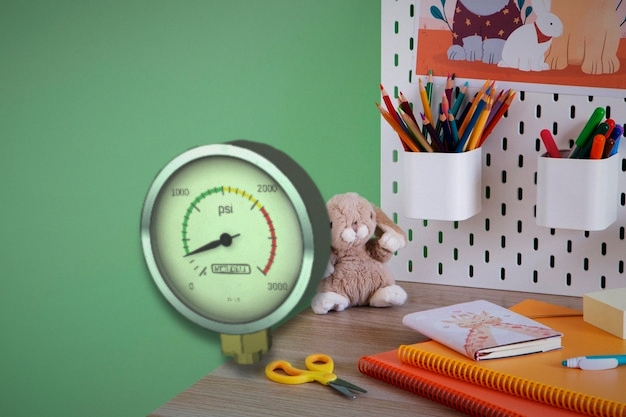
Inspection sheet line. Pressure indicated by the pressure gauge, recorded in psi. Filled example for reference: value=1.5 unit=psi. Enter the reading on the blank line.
value=300 unit=psi
